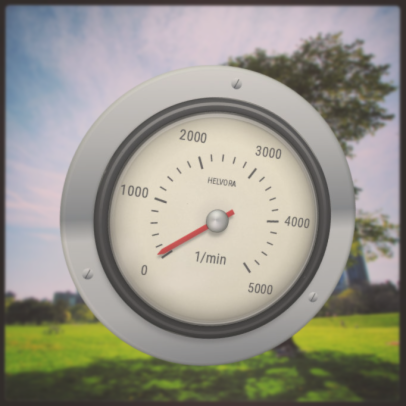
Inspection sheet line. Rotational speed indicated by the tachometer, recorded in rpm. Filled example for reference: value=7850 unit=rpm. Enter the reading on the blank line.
value=100 unit=rpm
